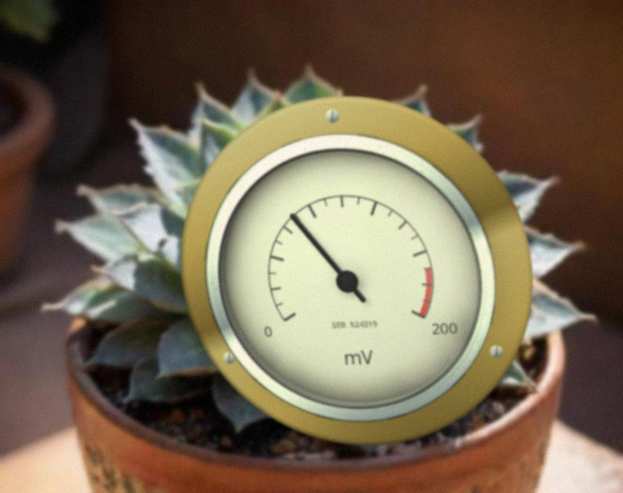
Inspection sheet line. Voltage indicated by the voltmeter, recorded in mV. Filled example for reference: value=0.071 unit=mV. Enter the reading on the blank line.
value=70 unit=mV
